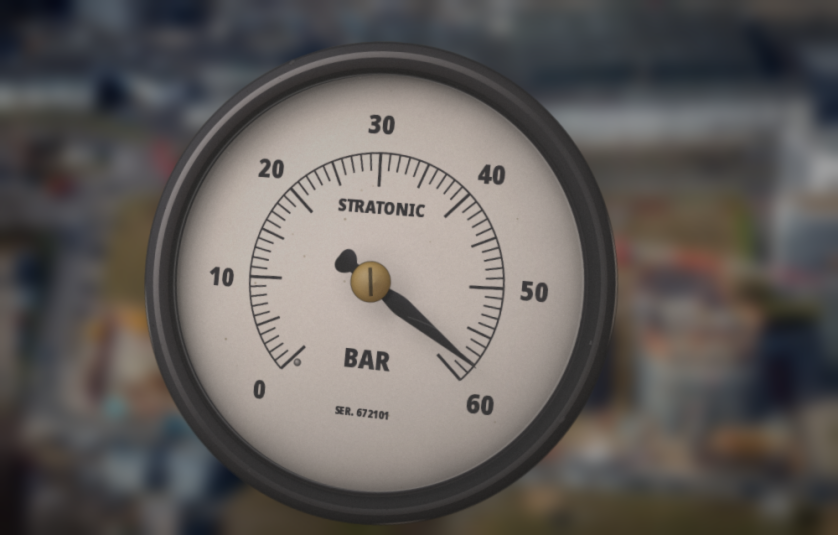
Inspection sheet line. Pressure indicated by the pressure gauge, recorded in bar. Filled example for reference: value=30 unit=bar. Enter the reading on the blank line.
value=58 unit=bar
